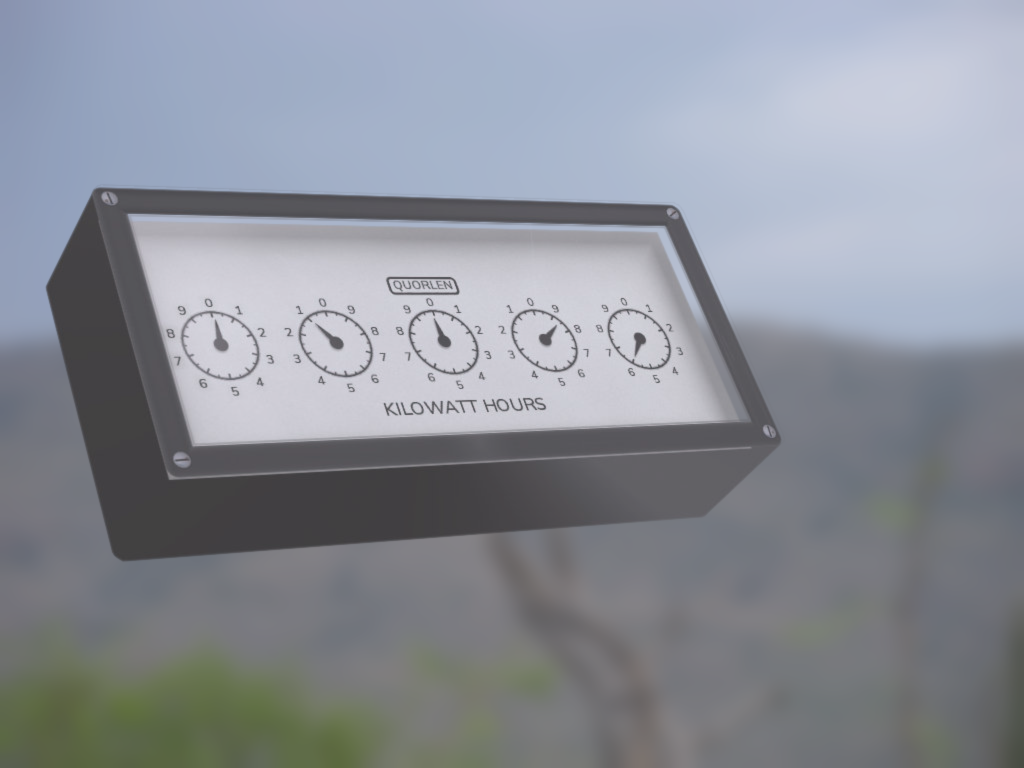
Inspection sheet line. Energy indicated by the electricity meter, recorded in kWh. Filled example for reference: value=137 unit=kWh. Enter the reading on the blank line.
value=986 unit=kWh
